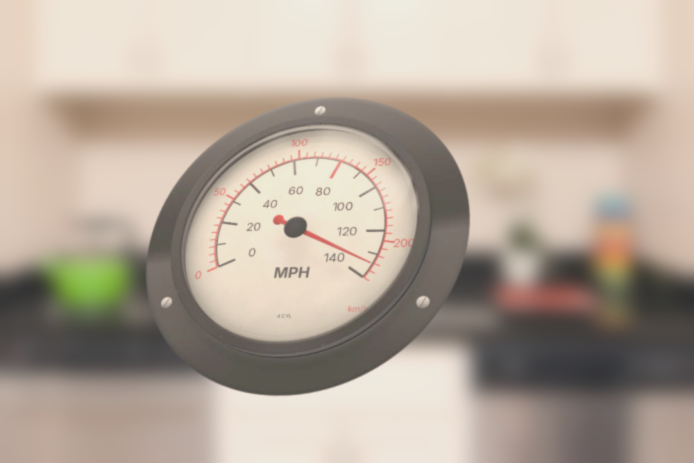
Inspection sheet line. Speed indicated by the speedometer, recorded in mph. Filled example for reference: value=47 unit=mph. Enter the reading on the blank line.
value=135 unit=mph
